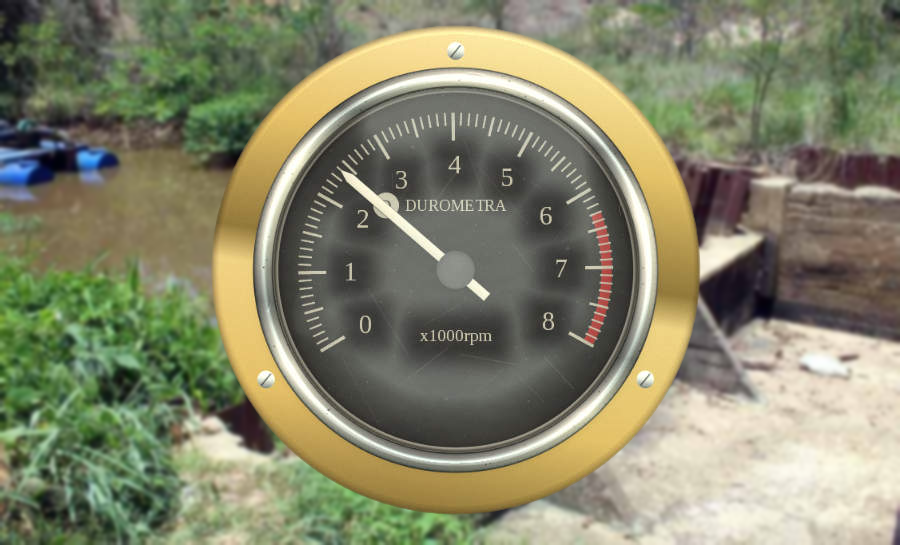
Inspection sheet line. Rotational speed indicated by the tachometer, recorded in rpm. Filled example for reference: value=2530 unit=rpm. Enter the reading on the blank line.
value=2400 unit=rpm
